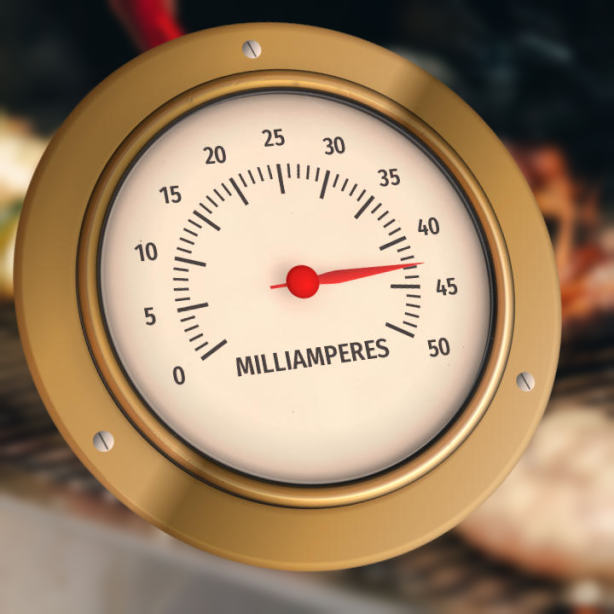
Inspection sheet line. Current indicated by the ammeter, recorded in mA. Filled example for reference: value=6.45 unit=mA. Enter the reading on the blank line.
value=43 unit=mA
